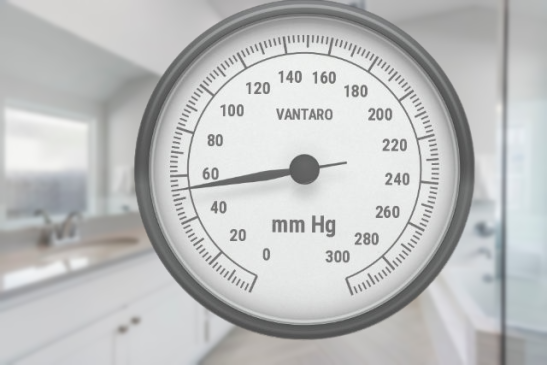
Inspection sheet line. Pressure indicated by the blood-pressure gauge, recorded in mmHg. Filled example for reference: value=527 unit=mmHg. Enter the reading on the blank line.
value=54 unit=mmHg
